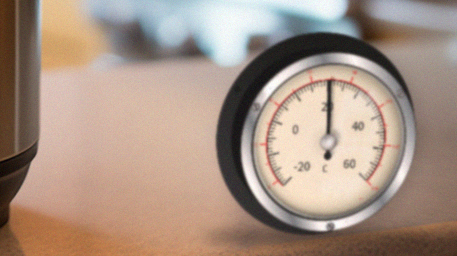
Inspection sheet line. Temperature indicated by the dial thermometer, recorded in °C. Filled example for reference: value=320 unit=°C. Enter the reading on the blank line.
value=20 unit=°C
